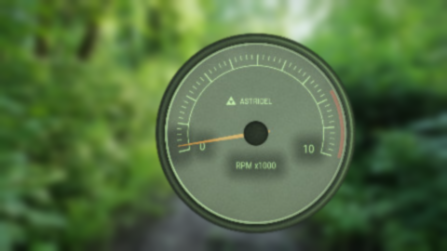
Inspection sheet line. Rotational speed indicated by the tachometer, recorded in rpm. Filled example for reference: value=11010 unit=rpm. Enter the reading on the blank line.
value=200 unit=rpm
